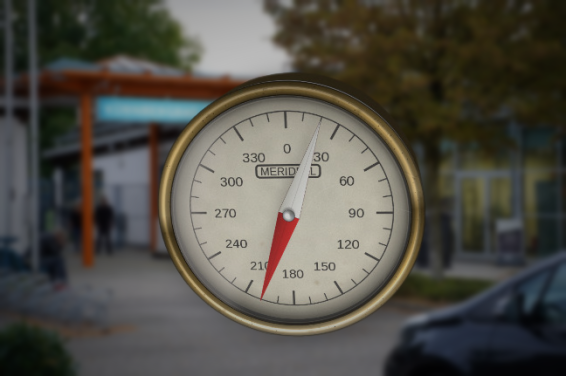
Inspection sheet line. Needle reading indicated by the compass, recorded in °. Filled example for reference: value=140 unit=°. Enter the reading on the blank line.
value=200 unit=°
